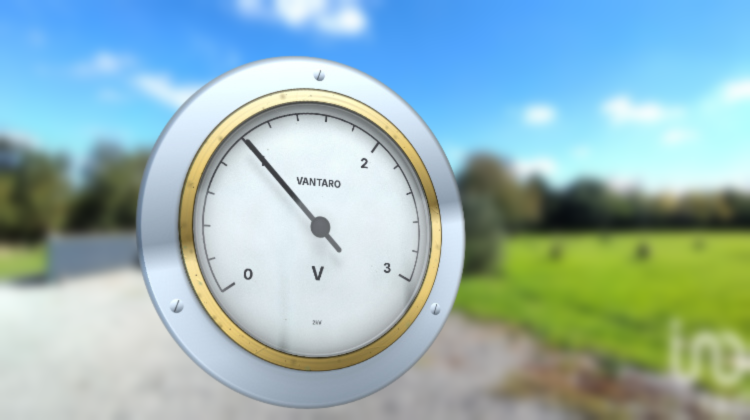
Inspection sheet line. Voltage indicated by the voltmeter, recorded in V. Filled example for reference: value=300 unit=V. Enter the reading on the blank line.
value=1 unit=V
